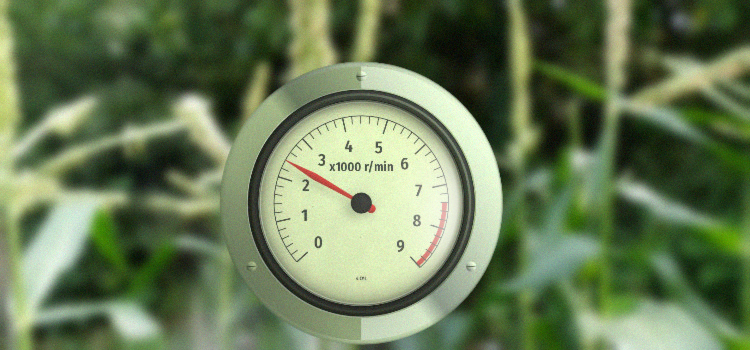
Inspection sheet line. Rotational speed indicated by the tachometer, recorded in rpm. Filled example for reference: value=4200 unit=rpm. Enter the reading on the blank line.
value=2400 unit=rpm
